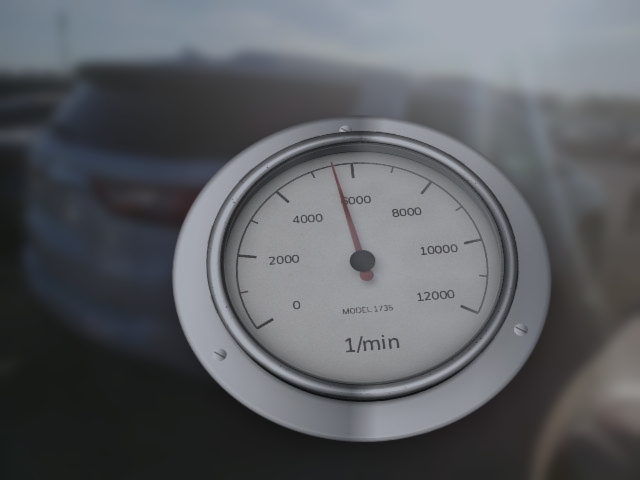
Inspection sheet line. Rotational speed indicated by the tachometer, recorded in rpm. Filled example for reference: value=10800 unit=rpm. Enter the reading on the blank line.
value=5500 unit=rpm
